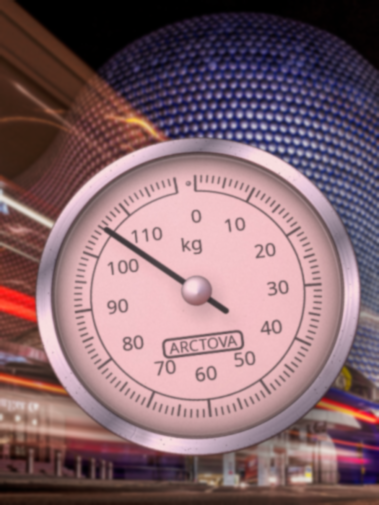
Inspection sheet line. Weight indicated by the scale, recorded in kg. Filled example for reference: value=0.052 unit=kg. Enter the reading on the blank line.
value=105 unit=kg
